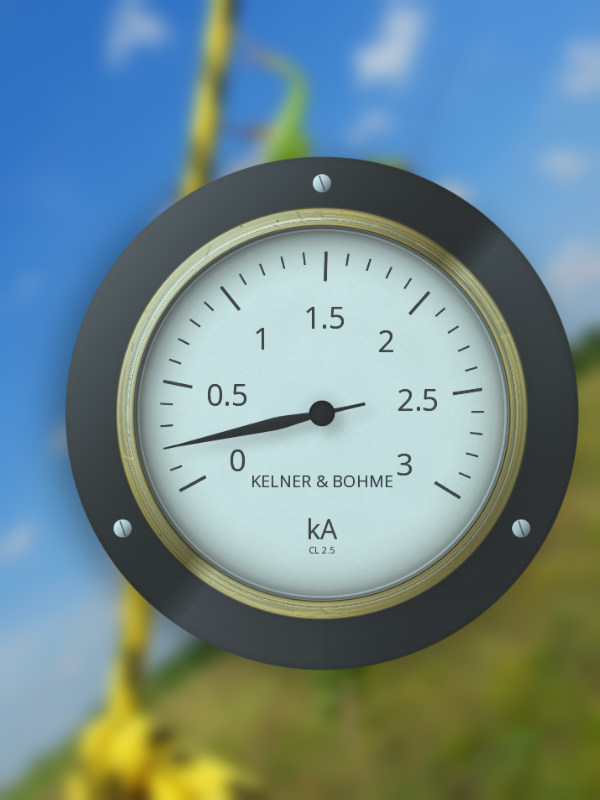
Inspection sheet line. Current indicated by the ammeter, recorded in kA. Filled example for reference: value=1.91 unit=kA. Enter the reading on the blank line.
value=0.2 unit=kA
